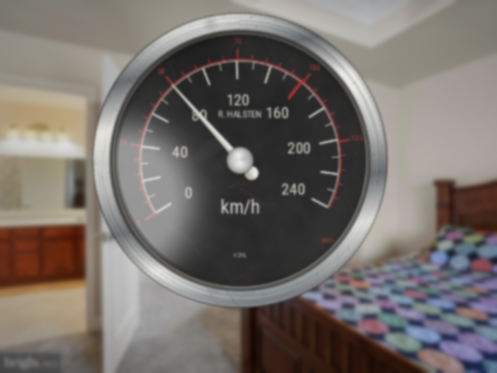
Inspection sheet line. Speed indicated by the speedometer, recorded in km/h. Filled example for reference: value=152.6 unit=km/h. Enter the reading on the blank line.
value=80 unit=km/h
